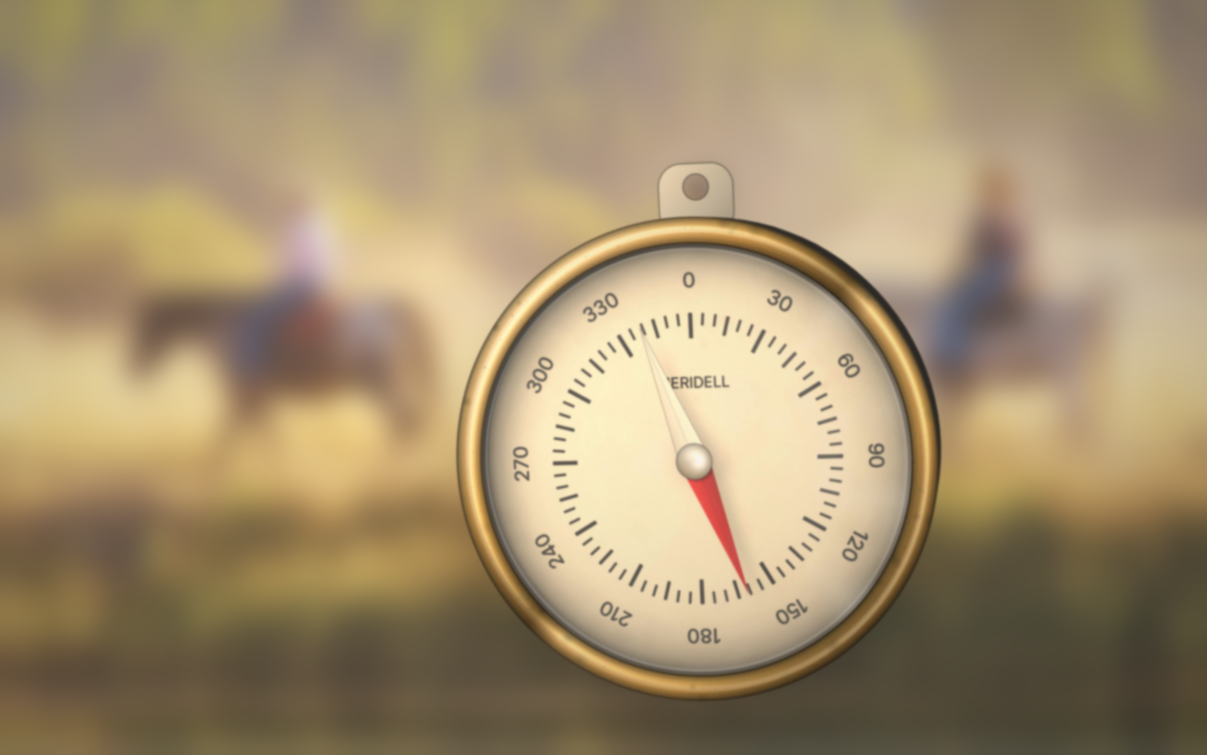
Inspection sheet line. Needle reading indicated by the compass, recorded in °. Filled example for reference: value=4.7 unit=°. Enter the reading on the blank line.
value=160 unit=°
